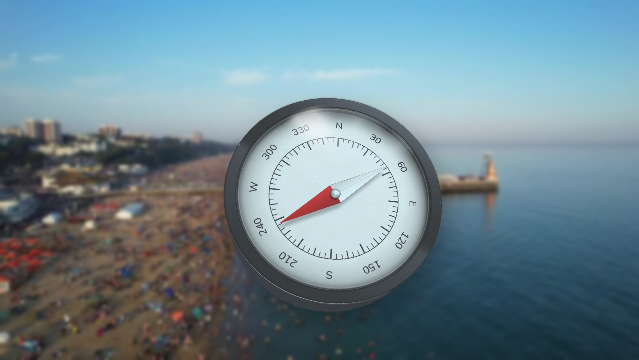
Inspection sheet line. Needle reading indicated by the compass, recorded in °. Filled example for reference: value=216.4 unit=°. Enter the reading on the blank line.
value=235 unit=°
